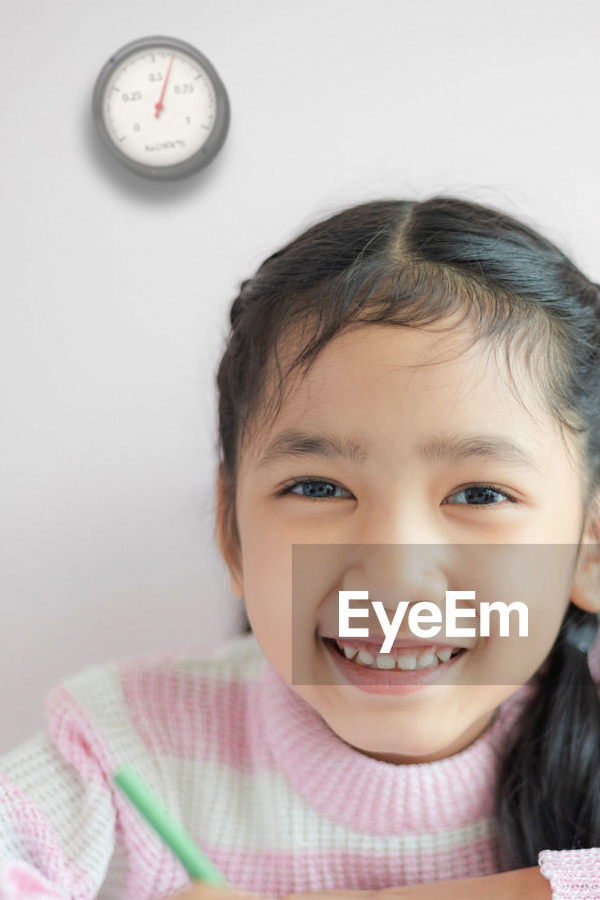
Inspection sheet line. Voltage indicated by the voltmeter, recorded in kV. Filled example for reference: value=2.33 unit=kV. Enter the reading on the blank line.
value=0.6 unit=kV
